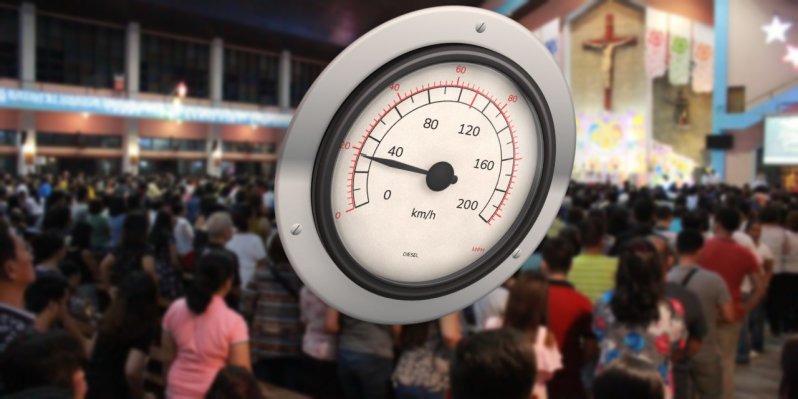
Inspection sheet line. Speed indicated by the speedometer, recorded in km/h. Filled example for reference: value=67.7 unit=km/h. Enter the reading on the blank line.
value=30 unit=km/h
